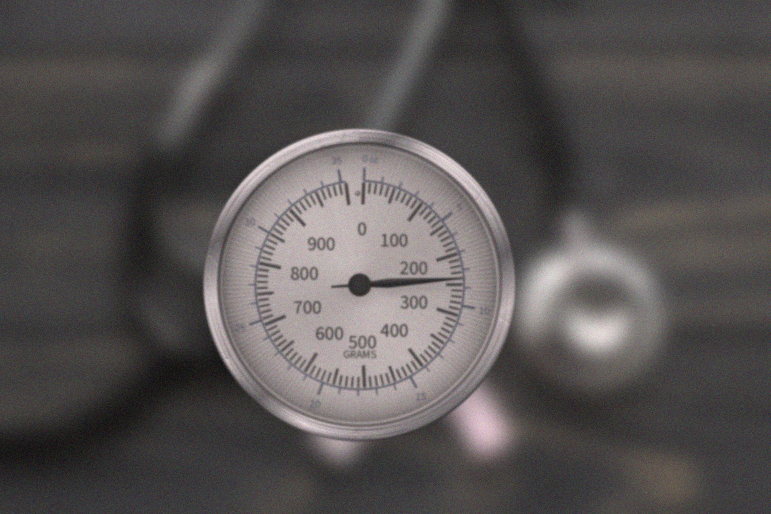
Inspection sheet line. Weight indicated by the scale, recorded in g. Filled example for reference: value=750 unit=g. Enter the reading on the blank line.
value=240 unit=g
